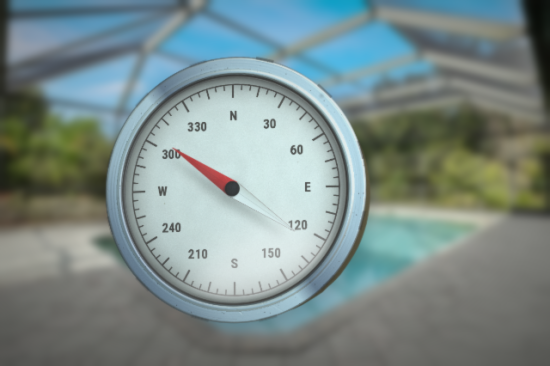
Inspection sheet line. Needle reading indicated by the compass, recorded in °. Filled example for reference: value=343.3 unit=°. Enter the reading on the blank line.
value=305 unit=°
